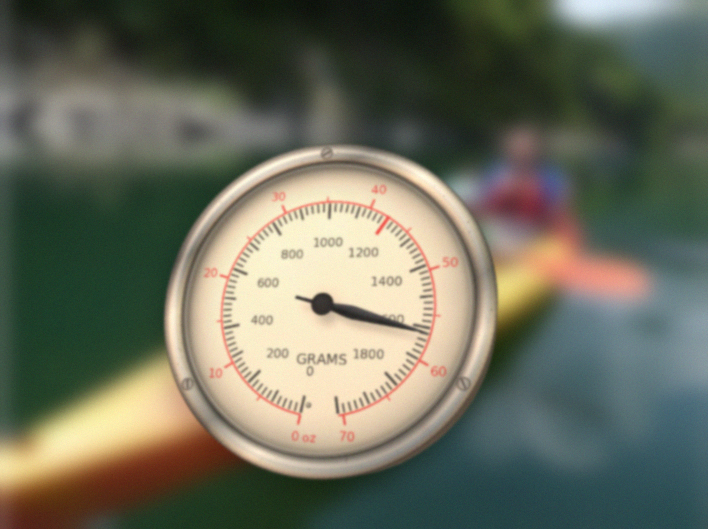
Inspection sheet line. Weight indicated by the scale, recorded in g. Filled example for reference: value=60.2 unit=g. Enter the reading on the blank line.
value=1620 unit=g
